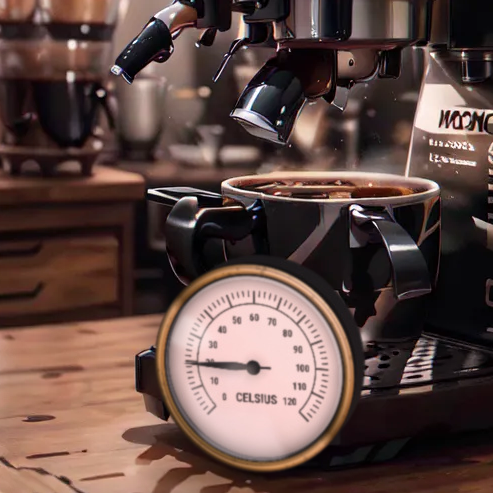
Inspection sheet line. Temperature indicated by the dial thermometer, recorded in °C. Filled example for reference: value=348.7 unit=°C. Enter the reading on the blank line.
value=20 unit=°C
